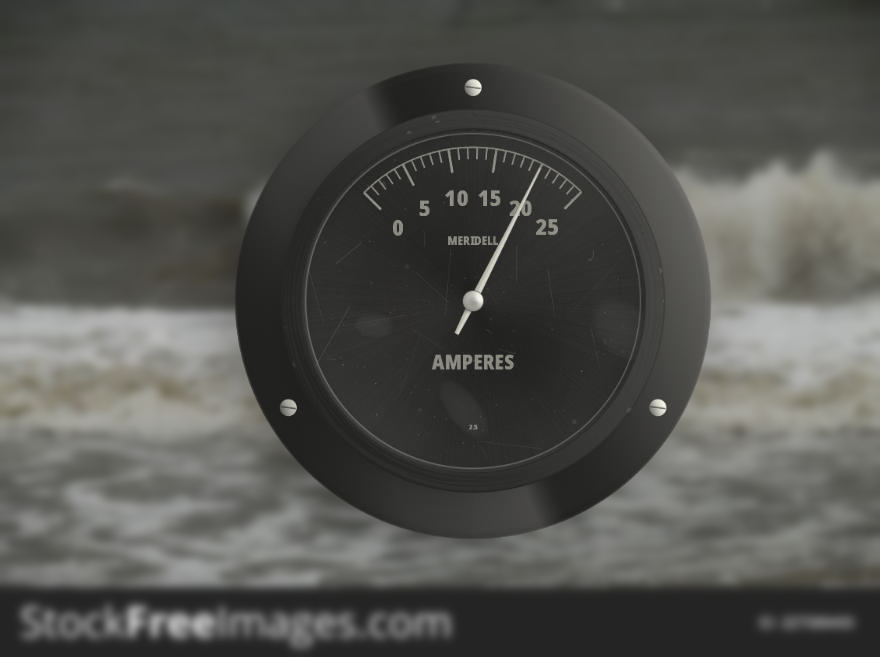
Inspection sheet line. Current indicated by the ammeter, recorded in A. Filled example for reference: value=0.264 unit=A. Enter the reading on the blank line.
value=20 unit=A
